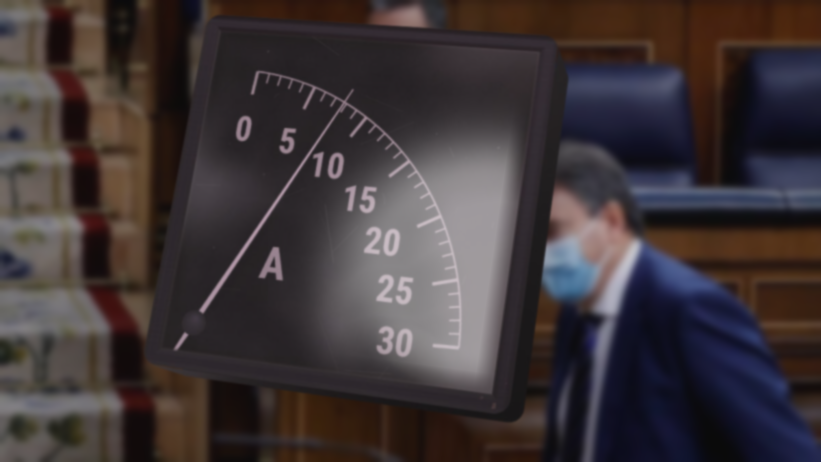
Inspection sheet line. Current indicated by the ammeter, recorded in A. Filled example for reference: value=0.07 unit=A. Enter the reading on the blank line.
value=8 unit=A
